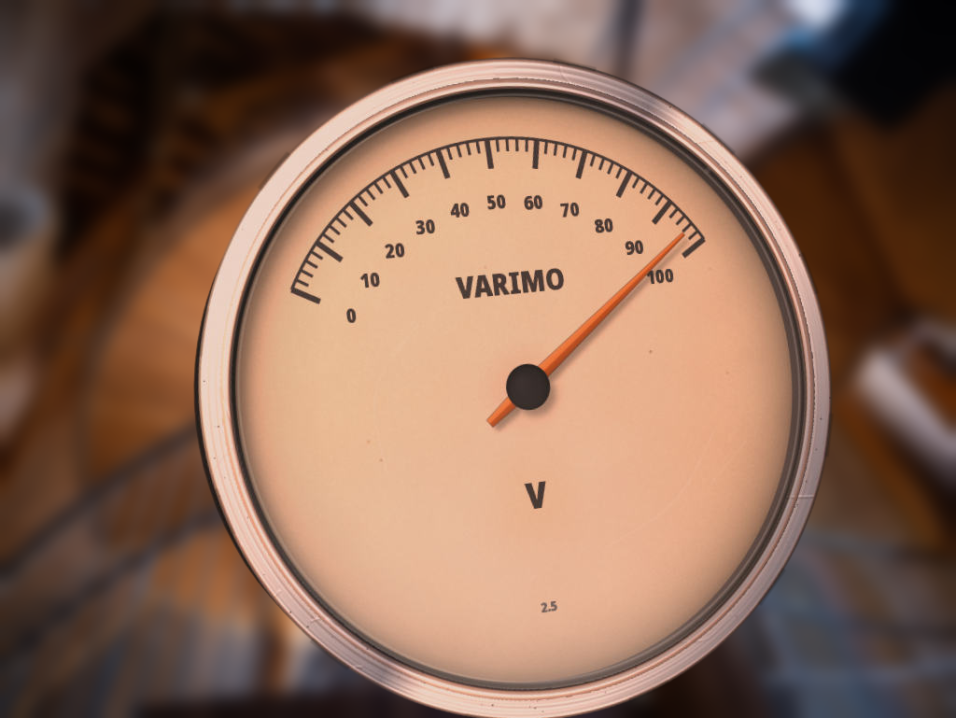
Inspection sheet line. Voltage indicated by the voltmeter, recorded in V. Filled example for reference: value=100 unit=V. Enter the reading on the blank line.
value=96 unit=V
